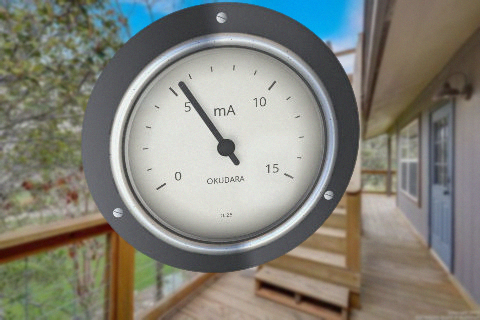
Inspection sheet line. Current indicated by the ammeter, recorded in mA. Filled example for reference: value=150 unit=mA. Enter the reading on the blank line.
value=5.5 unit=mA
